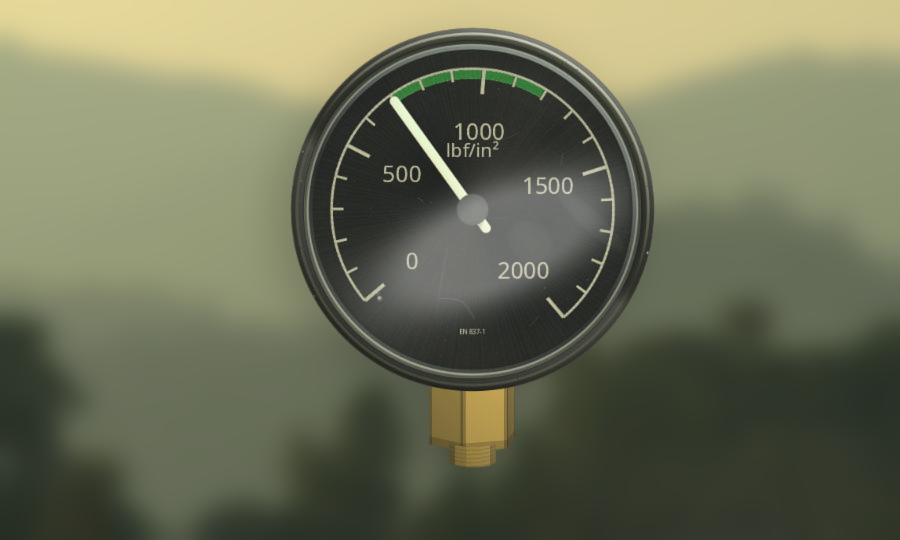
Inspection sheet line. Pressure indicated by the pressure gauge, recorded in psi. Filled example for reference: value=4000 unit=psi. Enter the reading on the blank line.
value=700 unit=psi
